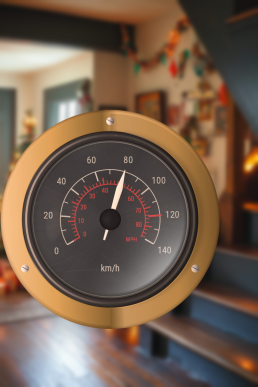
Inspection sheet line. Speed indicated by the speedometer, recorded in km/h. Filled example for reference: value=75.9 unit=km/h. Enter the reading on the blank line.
value=80 unit=km/h
